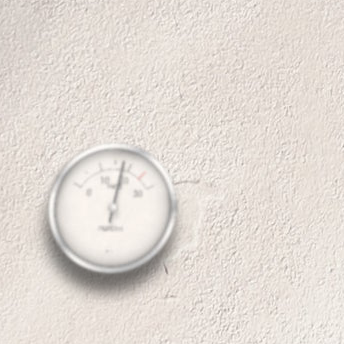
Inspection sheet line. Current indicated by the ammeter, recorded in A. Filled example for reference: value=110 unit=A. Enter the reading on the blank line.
value=17.5 unit=A
